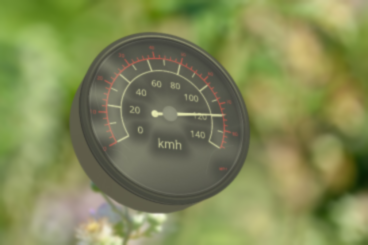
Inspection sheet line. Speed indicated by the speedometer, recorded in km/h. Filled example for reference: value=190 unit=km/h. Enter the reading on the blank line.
value=120 unit=km/h
